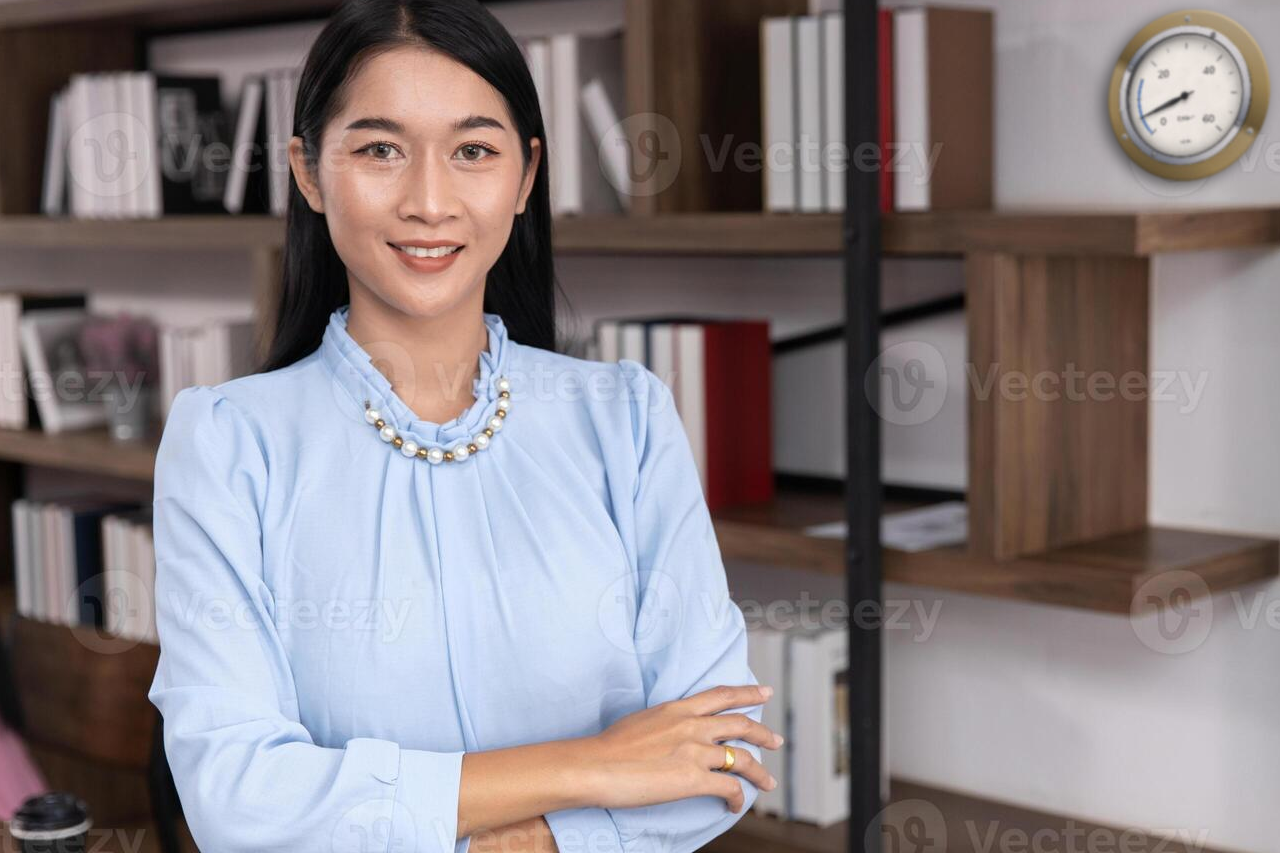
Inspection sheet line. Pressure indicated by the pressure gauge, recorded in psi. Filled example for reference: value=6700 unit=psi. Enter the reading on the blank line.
value=5 unit=psi
